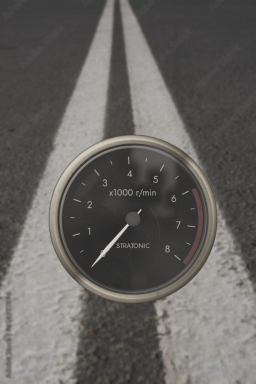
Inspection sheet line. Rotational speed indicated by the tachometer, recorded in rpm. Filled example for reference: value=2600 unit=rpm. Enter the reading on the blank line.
value=0 unit=rpm
